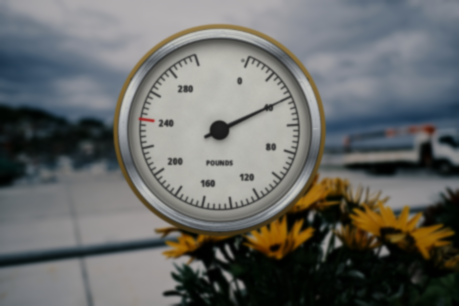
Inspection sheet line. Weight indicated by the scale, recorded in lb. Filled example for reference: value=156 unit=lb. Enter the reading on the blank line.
value=40 unit=lb
